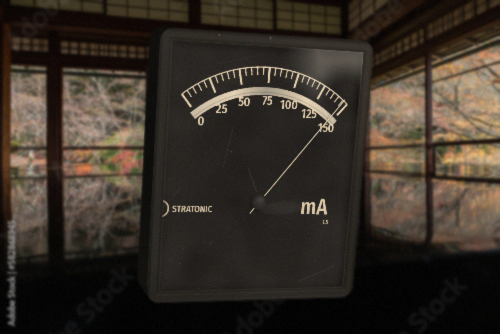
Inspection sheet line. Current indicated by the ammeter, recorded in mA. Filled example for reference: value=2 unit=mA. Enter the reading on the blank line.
value=145 unit=mA
